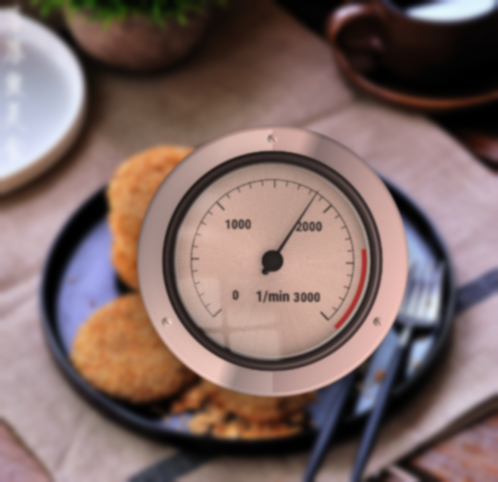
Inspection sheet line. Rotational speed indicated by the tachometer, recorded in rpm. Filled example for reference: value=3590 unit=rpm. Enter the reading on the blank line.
value=1850 unit=rpm
